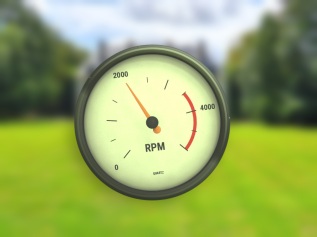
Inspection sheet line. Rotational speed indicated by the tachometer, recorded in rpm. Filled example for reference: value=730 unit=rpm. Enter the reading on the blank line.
value=2000 unit=rpm
